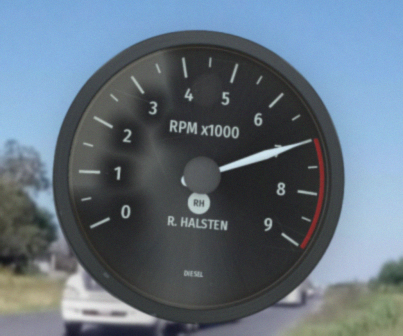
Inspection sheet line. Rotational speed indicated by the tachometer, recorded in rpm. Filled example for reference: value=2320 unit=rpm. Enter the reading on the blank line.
value=7000 unit=rpm
